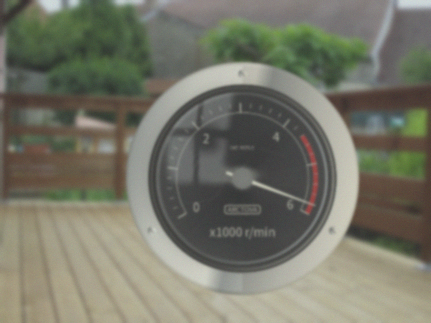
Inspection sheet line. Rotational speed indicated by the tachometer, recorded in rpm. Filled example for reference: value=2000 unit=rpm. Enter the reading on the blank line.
value=5800 unit=rpm
